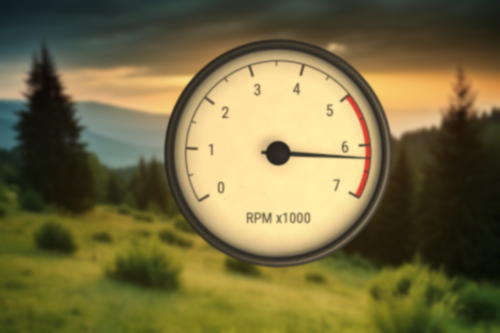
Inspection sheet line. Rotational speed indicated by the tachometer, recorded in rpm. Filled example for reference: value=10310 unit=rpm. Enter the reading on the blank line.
value=6250 unit=rpm
